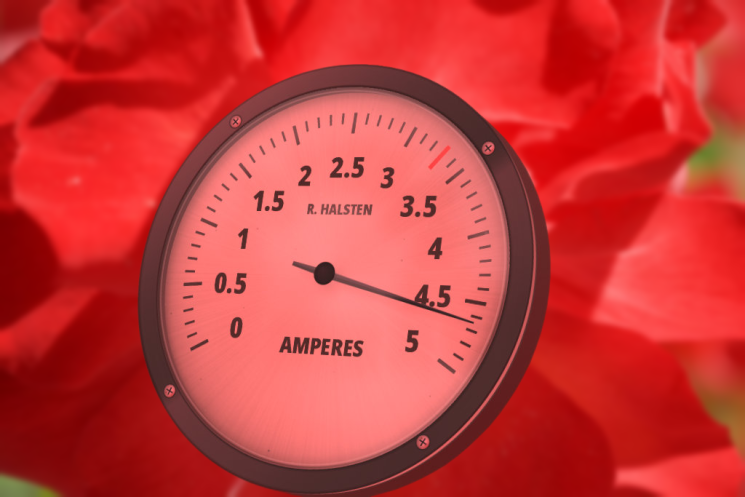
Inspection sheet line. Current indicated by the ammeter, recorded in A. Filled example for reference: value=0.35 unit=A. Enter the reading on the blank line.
value=4.65 unit=A
